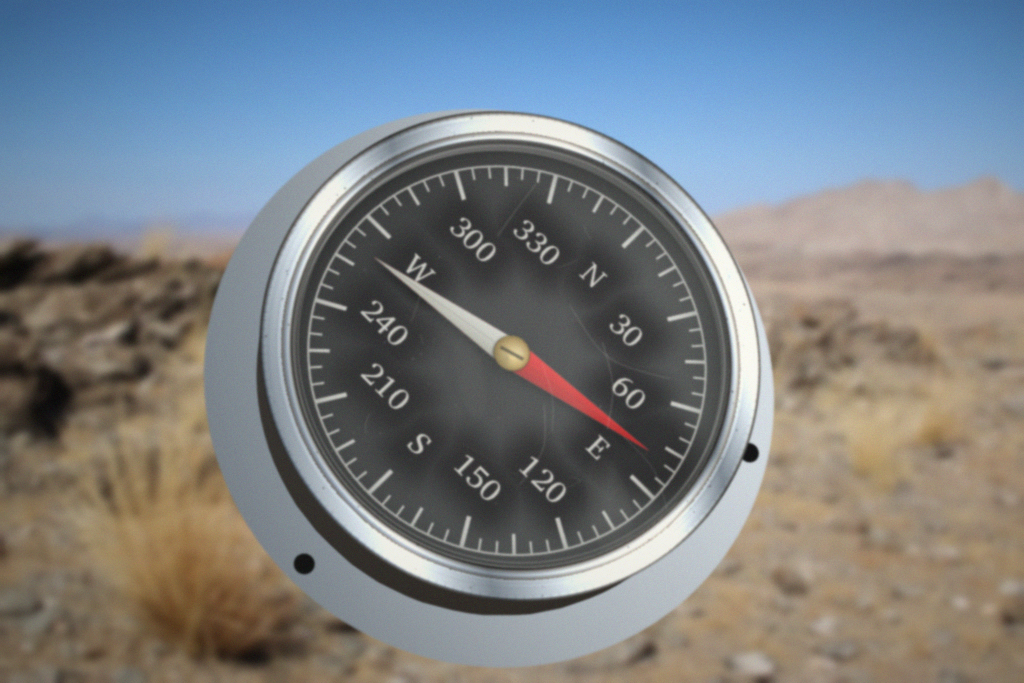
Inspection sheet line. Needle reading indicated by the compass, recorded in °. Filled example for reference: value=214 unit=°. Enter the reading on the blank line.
value=80 unit=°
